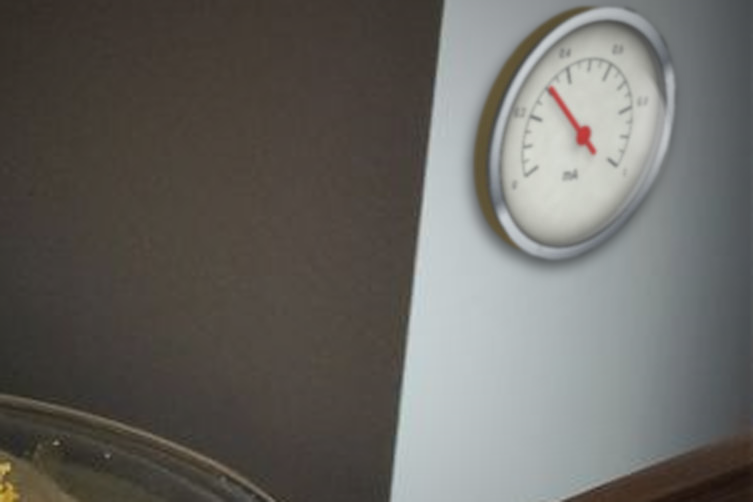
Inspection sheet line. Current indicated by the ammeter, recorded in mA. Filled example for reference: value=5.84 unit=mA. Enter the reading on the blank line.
value=0.3 unit=mA
